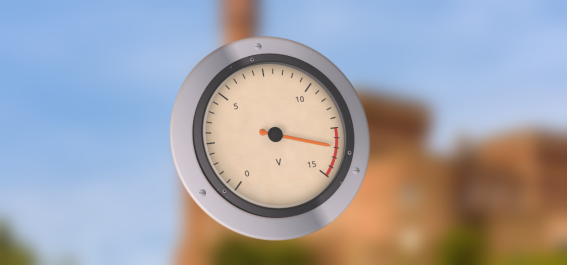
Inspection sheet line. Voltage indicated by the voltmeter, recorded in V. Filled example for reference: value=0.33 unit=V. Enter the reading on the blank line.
value=13.5 unit=V
